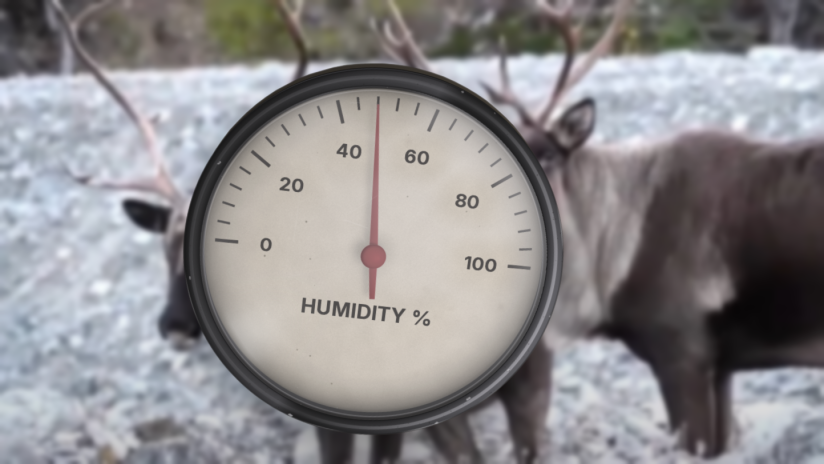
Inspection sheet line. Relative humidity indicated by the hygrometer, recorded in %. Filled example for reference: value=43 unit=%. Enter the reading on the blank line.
value=48 unit=%
